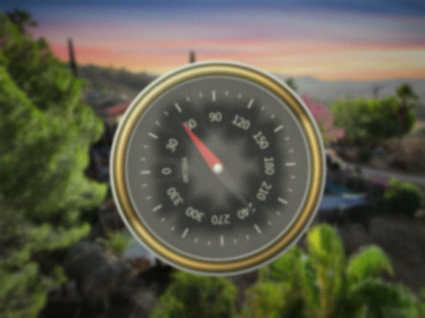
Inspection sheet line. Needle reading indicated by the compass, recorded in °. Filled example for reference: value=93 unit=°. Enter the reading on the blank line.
value=55 unit=°
